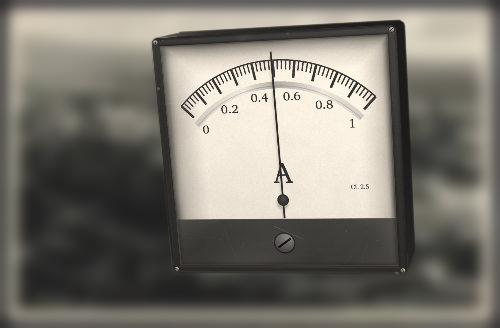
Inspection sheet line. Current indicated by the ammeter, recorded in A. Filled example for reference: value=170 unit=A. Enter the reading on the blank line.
value=0.5 unit=A
